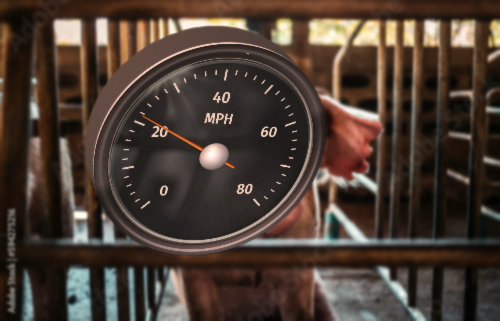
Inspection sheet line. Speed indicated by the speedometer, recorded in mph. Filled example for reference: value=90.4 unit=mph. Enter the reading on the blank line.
value=22 unit=mph
